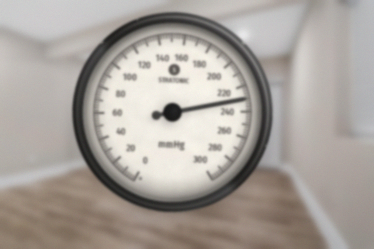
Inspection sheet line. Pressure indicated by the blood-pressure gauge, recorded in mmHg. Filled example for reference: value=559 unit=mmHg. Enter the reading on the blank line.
value=230 unit=mmHg
